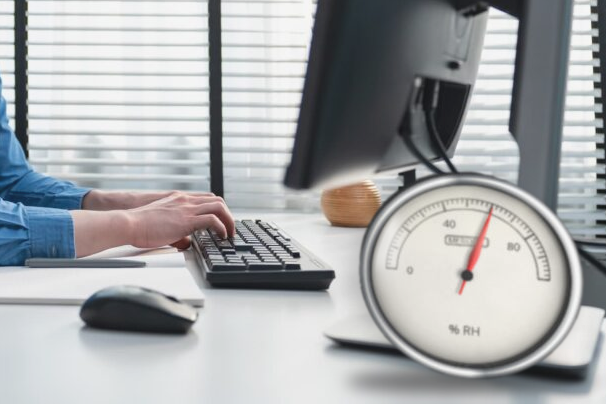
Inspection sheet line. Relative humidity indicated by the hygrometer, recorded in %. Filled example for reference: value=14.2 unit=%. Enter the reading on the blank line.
value=60 unit=%
